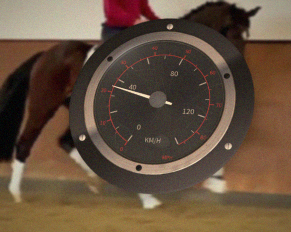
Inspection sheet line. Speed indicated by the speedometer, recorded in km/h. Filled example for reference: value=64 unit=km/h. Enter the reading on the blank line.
value=35 unit=km/h
